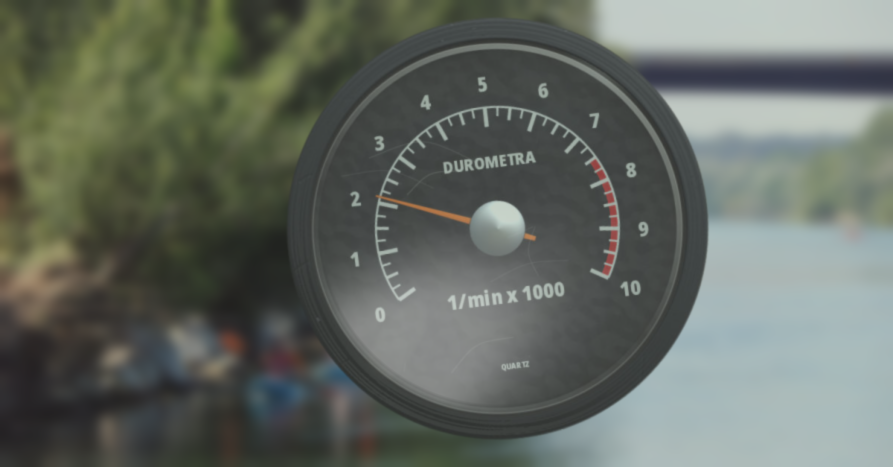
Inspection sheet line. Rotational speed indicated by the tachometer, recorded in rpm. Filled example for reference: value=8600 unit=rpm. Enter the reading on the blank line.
value=2125 unit=rpm
